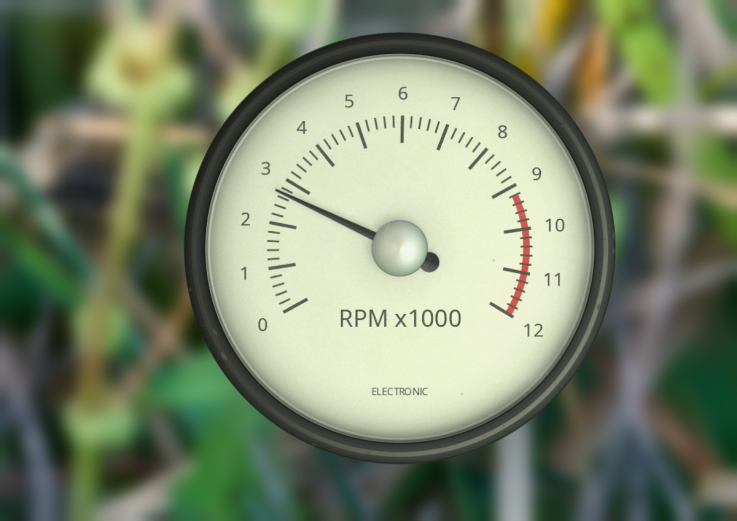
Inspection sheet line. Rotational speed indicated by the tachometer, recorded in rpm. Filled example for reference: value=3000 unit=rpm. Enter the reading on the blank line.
value=2700 unit=rpm
